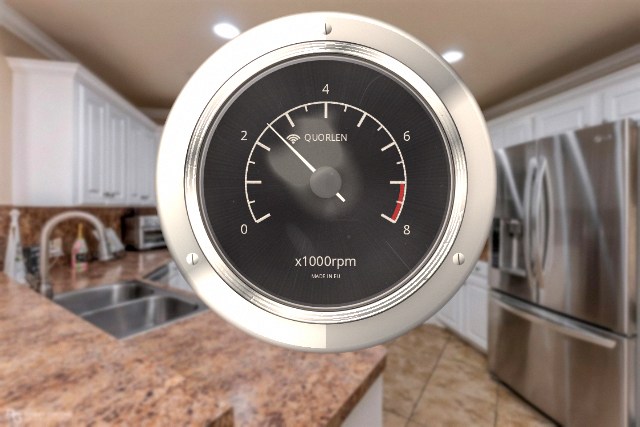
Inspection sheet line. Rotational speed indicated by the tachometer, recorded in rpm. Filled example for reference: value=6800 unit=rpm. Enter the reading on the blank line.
value=2500 unit=rpm
